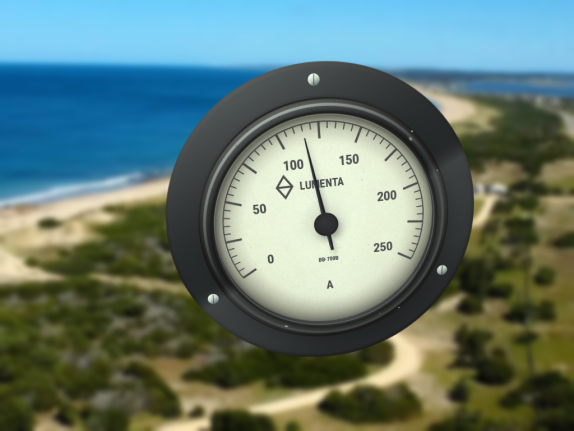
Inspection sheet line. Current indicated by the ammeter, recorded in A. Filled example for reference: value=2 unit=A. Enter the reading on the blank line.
value=115 unit=A
